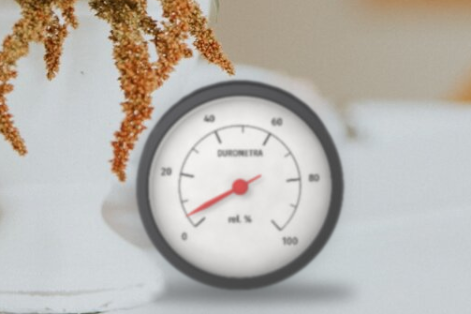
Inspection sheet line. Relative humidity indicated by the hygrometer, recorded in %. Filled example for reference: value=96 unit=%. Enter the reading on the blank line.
value=5 unit=%
